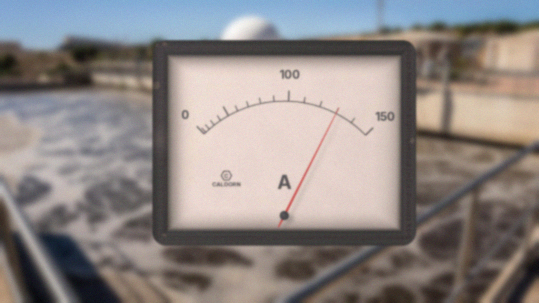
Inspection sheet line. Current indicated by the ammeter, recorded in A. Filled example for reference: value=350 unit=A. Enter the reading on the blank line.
value=130 unit=A
